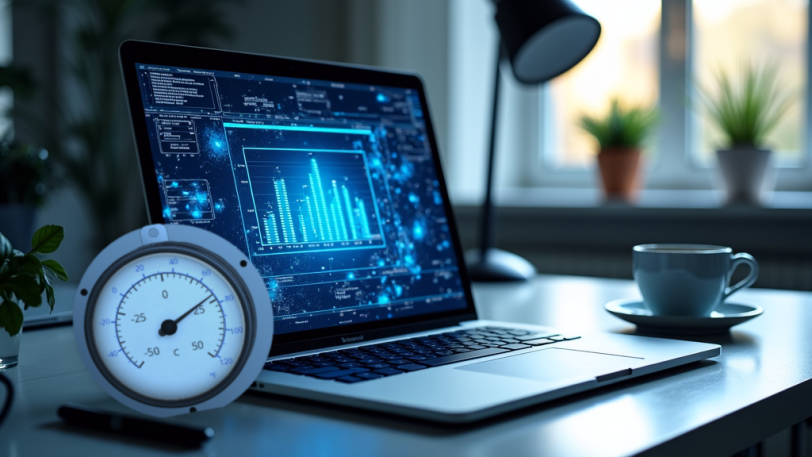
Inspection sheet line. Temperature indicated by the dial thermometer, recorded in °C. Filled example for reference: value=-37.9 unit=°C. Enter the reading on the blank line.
value=22.5 unit=°C
